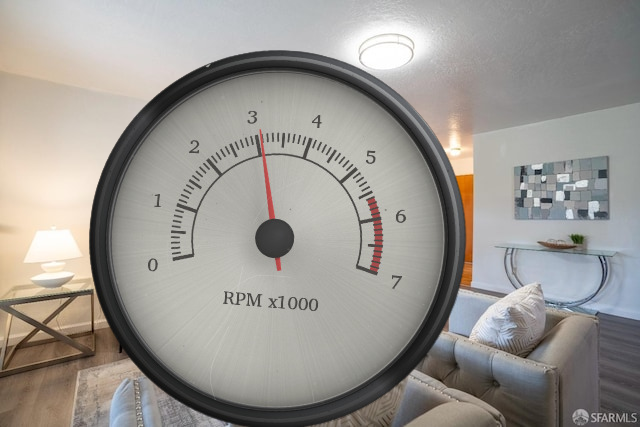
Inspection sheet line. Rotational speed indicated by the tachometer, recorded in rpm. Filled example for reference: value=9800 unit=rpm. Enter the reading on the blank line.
value=3100 unit=rpm
